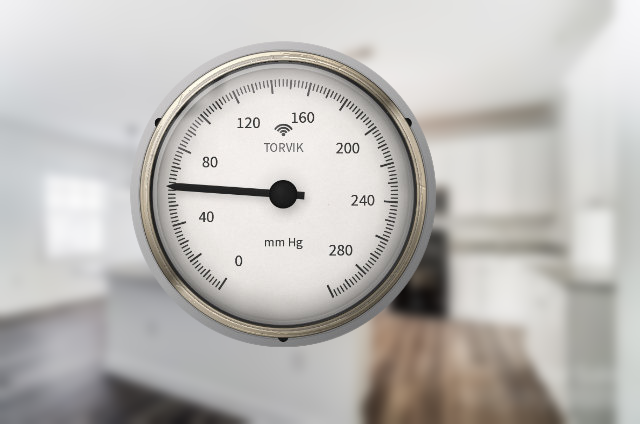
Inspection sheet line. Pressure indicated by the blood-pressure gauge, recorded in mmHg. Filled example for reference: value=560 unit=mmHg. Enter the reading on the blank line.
value=60 unit=mmHg
